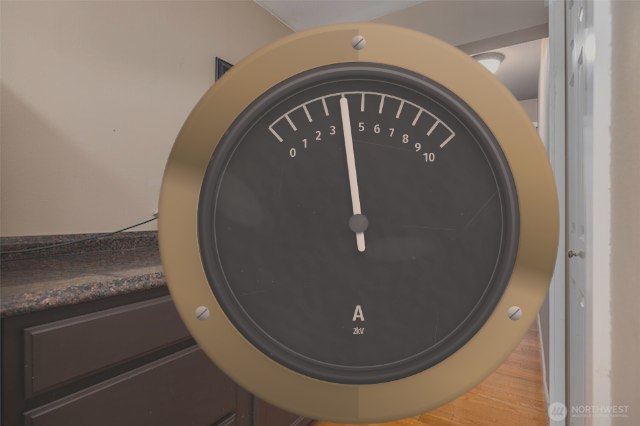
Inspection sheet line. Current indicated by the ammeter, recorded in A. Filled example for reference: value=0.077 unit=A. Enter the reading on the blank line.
value=4 unit=A
